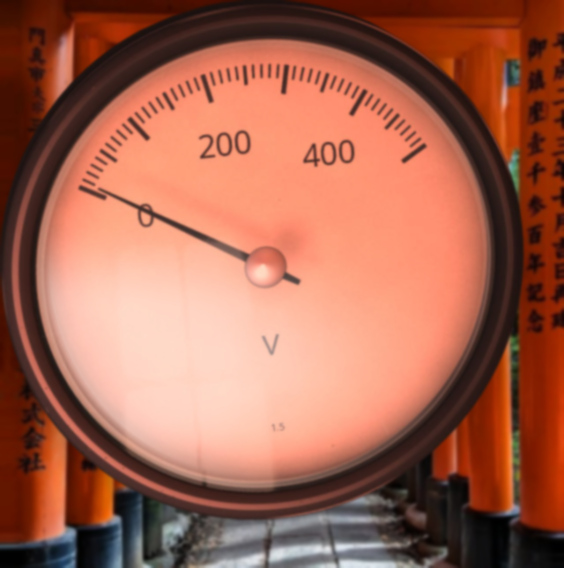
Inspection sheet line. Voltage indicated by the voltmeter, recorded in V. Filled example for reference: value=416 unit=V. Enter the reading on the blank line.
value=10 unit=V
